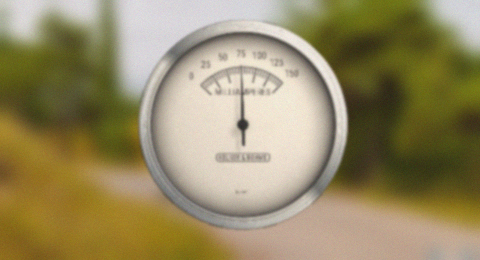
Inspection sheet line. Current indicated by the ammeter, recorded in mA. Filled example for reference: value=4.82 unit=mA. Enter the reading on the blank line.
value=75 unit=mA
